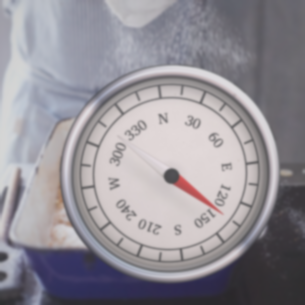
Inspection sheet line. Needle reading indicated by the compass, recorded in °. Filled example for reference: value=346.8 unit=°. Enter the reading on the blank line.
value=135 unit=°
